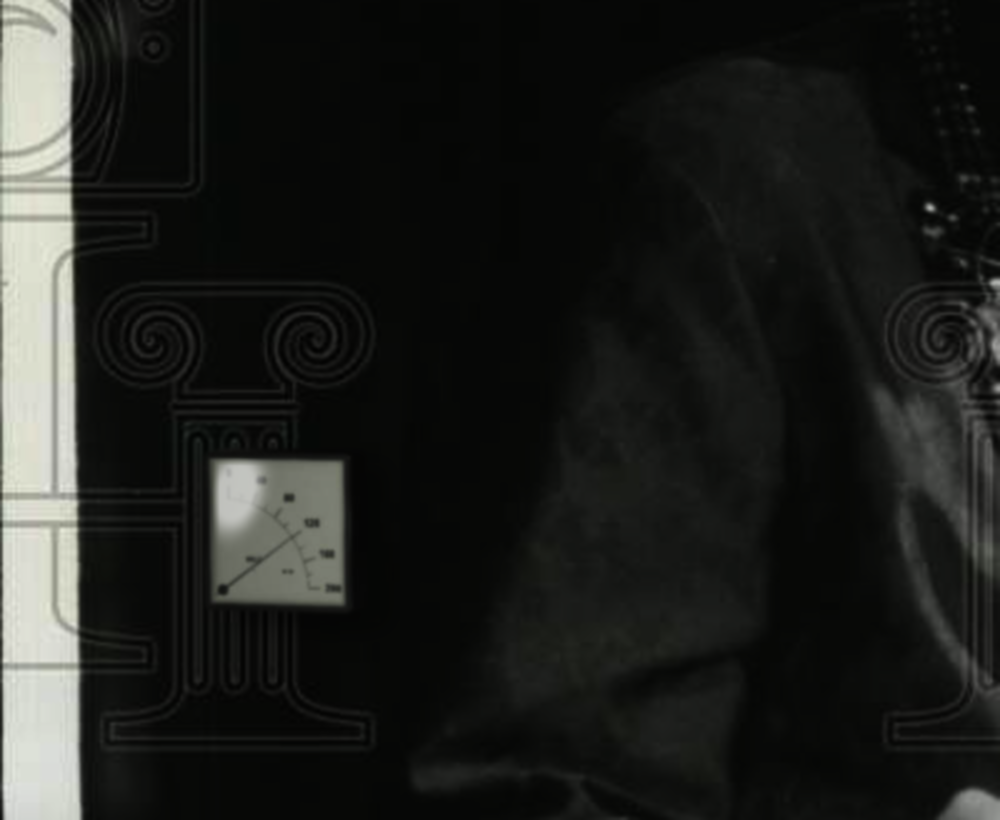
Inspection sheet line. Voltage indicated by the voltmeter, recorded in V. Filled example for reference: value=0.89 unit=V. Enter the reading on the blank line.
value=120 unit=V
